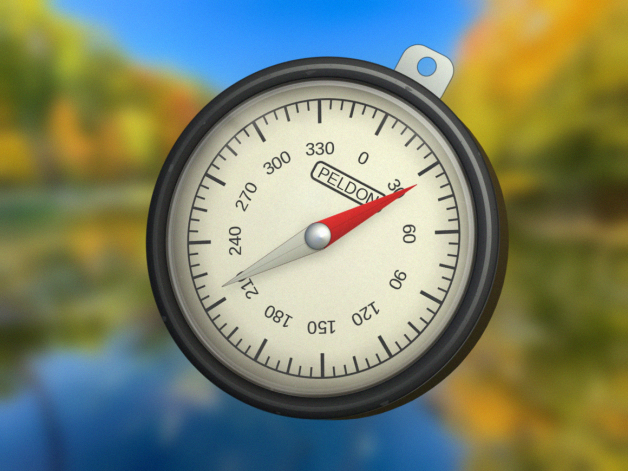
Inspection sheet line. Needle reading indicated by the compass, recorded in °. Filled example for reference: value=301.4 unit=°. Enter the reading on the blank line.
value=35 unit=°
